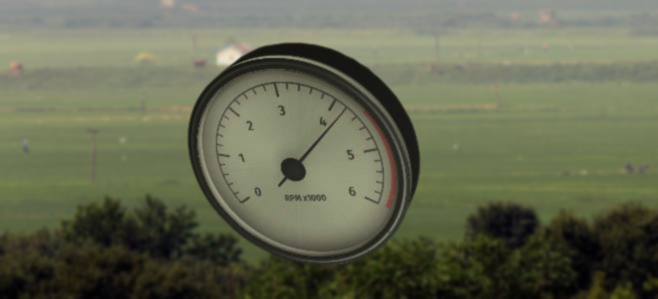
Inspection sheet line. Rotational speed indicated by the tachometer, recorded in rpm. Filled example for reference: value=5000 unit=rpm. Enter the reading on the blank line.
value=4200 unit=rpm
